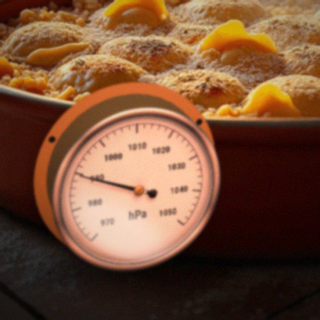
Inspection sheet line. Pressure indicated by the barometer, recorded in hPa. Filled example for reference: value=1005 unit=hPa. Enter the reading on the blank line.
value=990 unit=hPa
